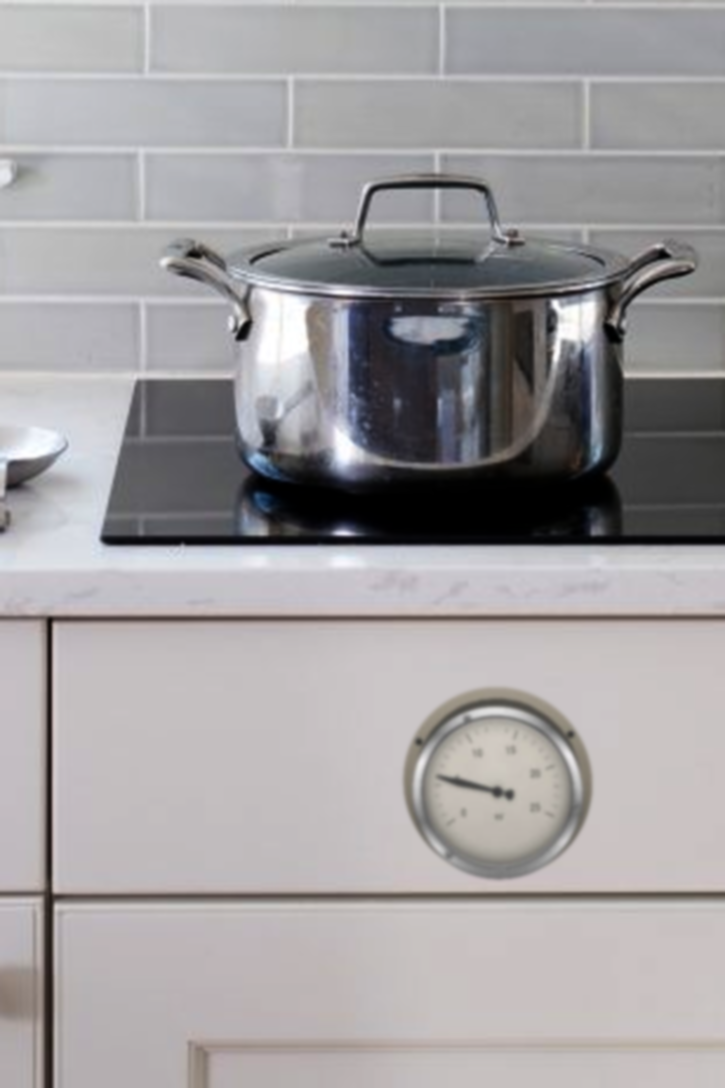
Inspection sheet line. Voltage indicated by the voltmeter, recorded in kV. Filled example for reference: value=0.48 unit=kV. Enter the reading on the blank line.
value=5 unit=kV
